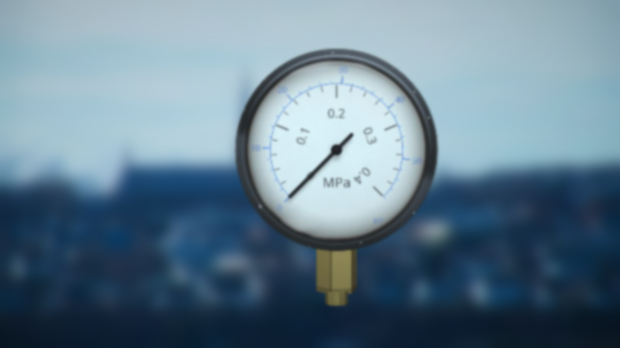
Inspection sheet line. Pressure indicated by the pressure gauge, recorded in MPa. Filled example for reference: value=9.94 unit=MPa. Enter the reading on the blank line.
value=0 unit=MPa
